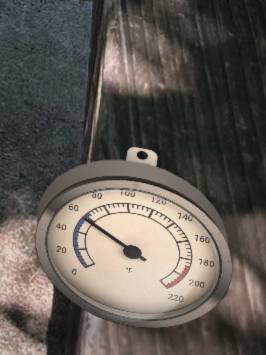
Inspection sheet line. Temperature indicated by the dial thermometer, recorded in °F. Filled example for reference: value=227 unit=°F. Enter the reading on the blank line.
value=60 unit=°F
